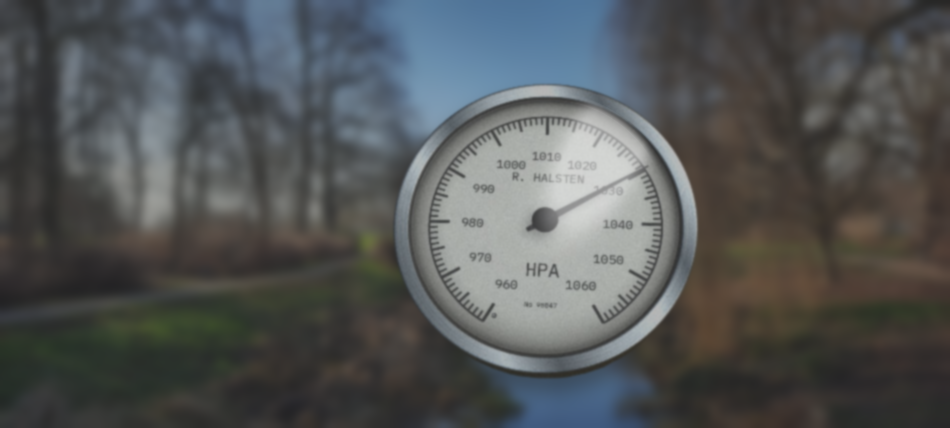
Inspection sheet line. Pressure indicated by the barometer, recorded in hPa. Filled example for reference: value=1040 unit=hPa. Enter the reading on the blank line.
value=1030 unit=hPa
